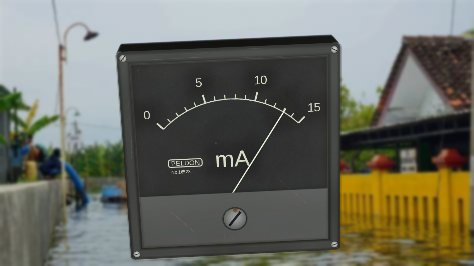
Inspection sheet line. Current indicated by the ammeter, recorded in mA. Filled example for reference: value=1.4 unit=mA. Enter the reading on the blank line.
value=13 unit=mA
